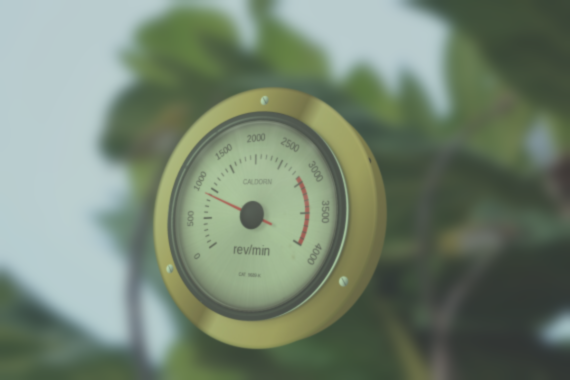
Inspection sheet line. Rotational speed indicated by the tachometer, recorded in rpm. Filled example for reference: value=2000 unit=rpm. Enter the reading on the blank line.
value=900 unit=rpm
